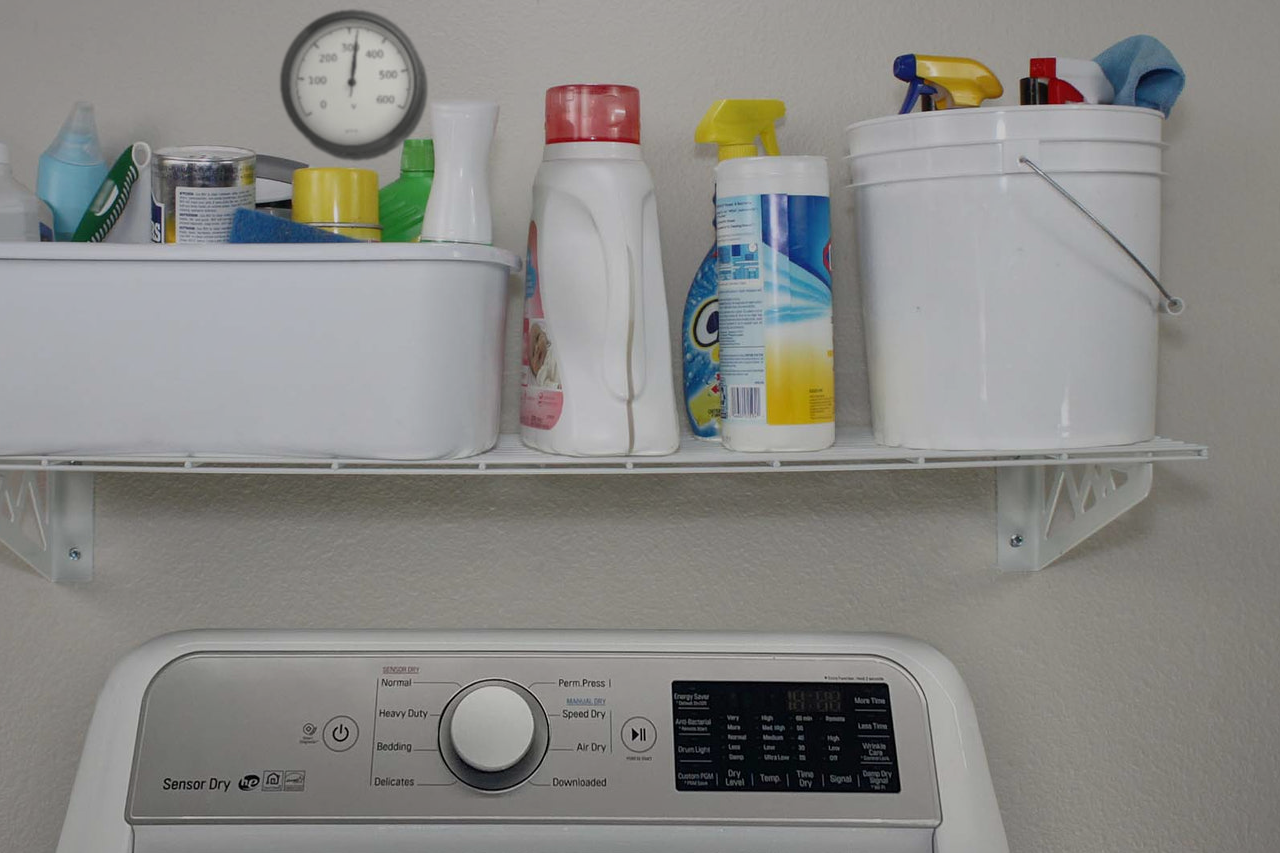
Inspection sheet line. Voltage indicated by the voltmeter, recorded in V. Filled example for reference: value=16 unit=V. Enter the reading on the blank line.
value=325 unit=V
